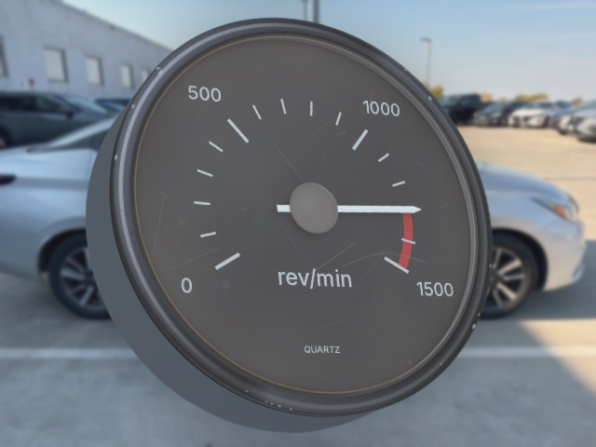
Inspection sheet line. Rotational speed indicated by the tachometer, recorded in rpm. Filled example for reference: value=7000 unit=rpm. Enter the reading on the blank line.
value=1300 unit=rpm
